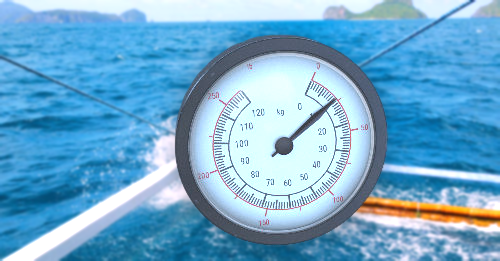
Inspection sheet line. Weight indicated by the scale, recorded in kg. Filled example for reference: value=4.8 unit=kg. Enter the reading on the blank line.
value=10 unit=kg
